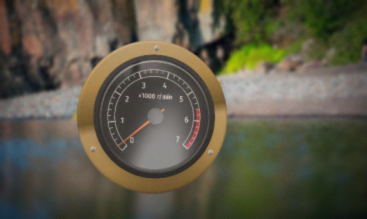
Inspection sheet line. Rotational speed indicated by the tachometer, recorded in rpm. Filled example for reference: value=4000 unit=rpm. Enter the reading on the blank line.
value=200 unit=rpm
